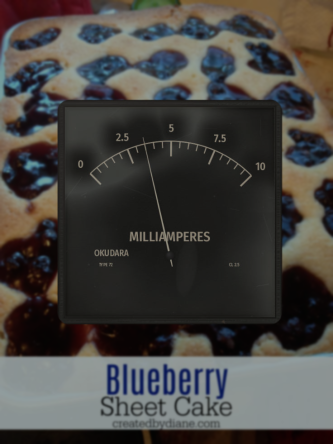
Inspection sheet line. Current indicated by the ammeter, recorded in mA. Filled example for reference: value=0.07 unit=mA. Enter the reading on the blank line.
value=3.5 unit=mA
